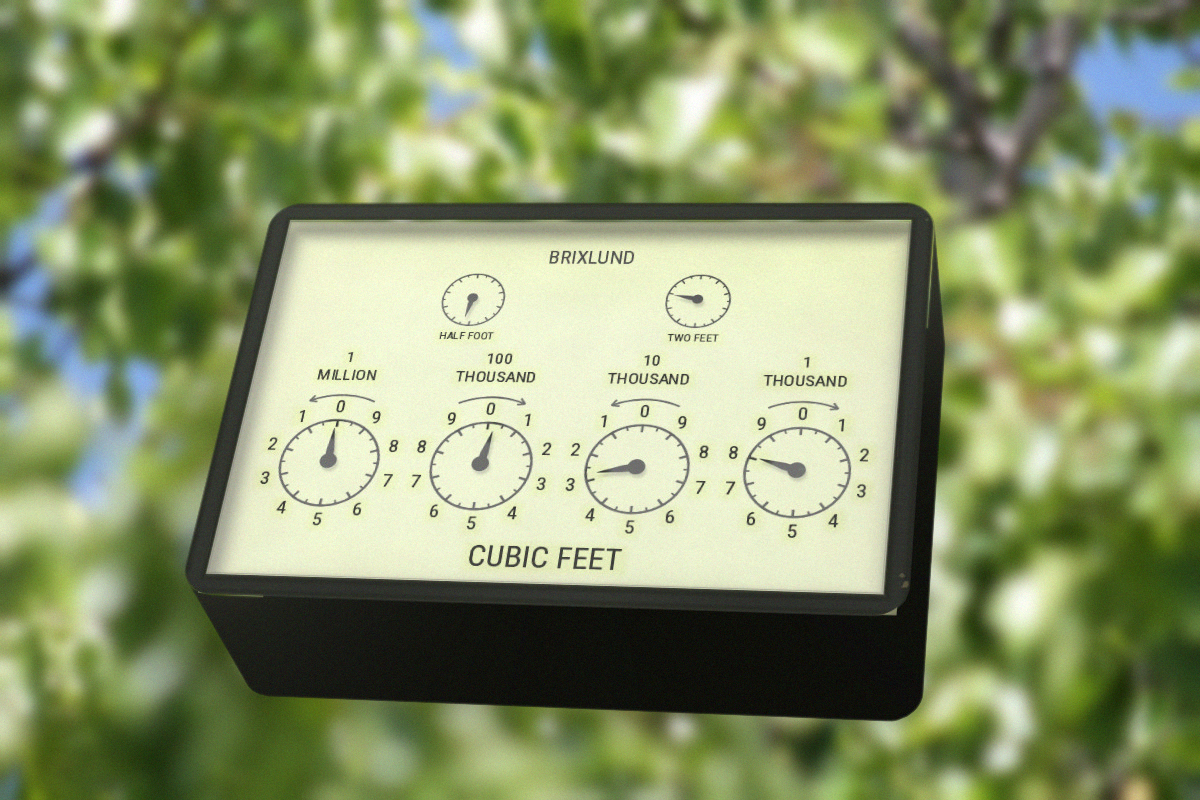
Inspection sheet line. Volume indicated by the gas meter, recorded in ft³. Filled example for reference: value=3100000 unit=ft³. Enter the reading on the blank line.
value=2800 unit=ft³
